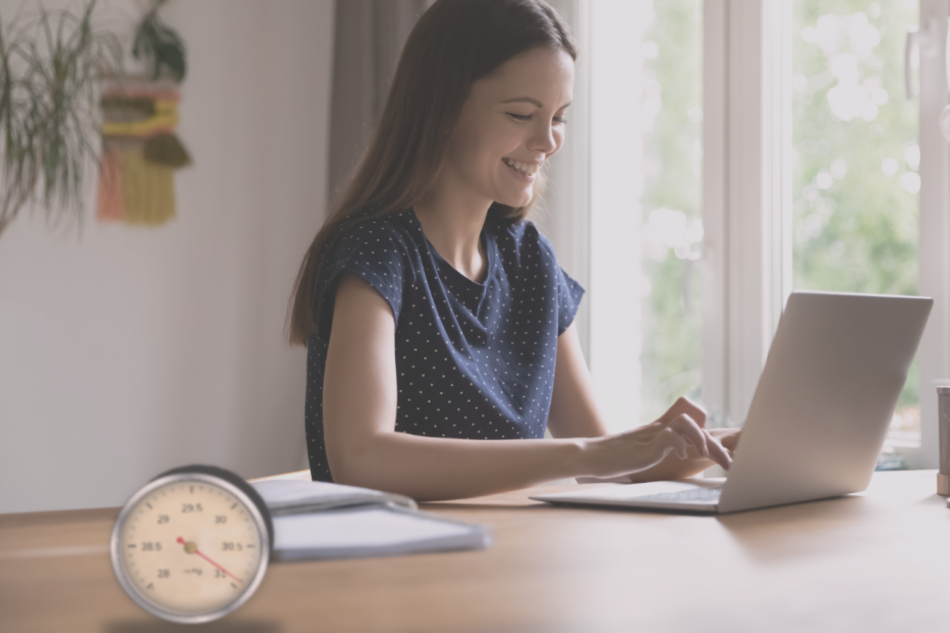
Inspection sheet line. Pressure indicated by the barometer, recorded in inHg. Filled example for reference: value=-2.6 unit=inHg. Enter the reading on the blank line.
value=30.9 unit=inHg
